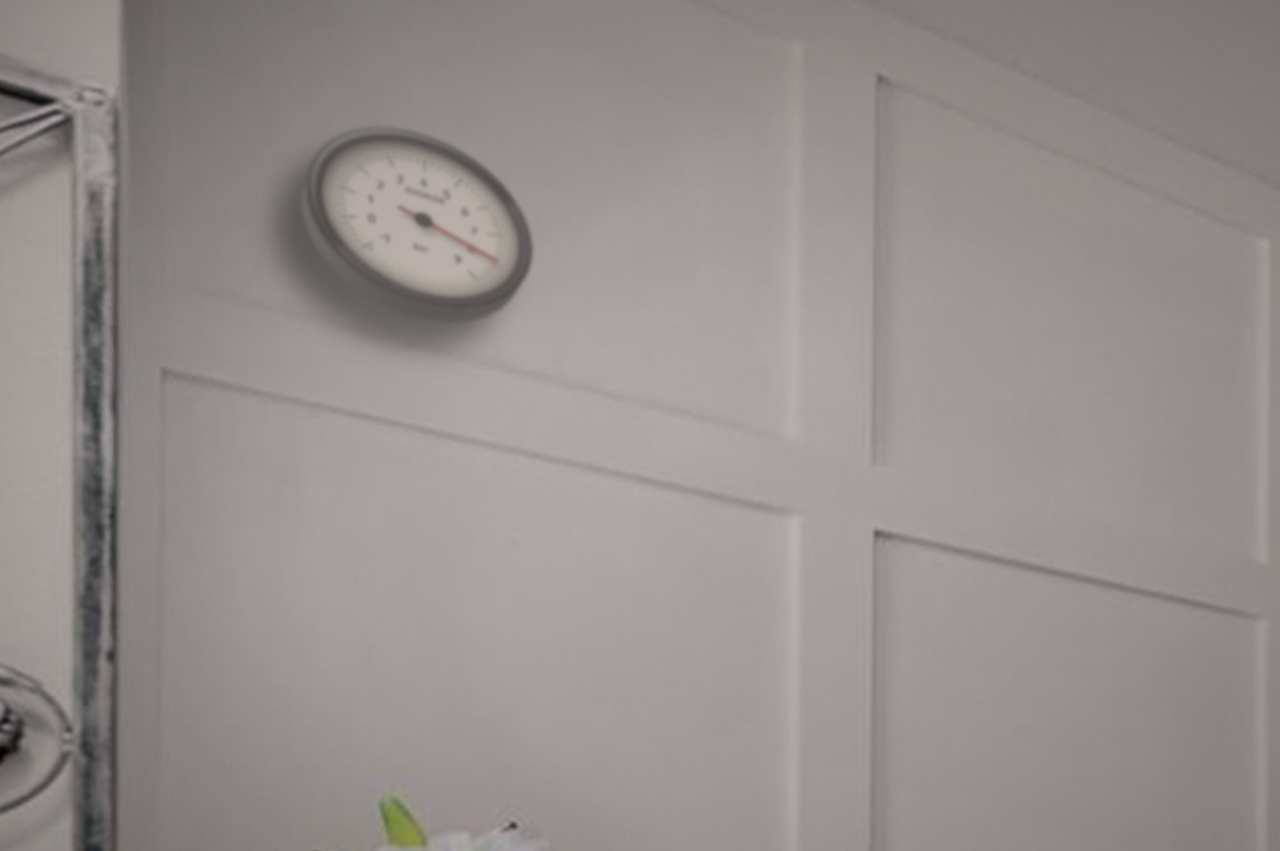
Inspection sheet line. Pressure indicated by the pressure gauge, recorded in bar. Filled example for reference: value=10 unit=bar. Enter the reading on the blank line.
value=8 unit=bar
